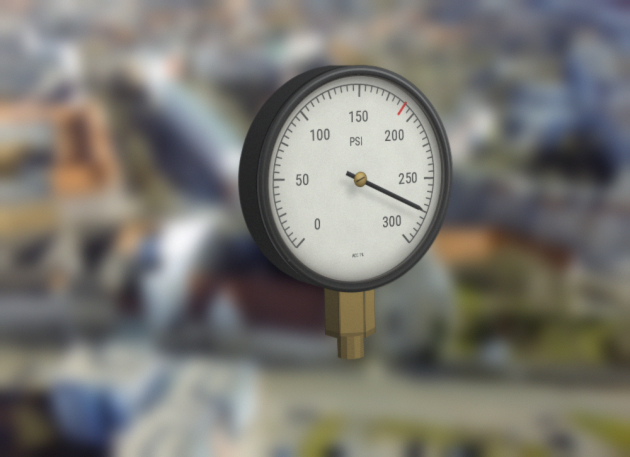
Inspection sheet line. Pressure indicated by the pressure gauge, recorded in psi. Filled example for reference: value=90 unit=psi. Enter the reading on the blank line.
value=275 unit=psi
